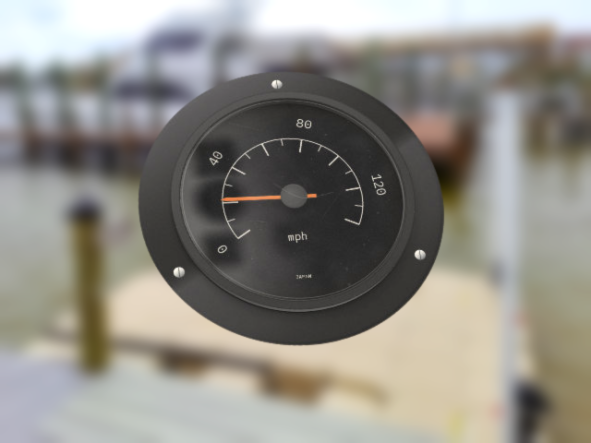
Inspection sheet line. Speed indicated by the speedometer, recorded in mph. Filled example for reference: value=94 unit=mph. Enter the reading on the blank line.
value=20 unit=mph
